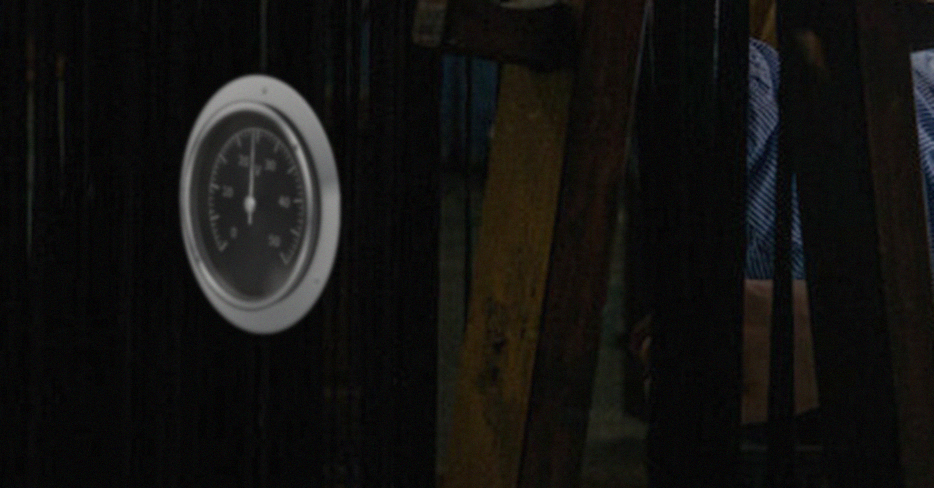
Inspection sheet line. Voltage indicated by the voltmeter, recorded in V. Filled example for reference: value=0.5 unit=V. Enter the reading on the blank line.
value=25 unit=V
